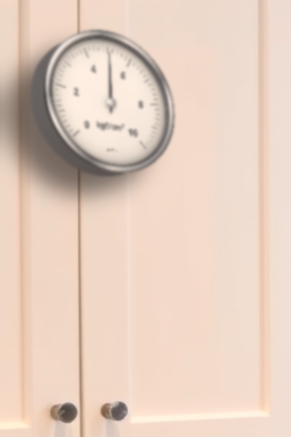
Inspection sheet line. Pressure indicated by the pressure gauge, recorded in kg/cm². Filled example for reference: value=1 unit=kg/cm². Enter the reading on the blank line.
value=5 unit=kg/cm²
